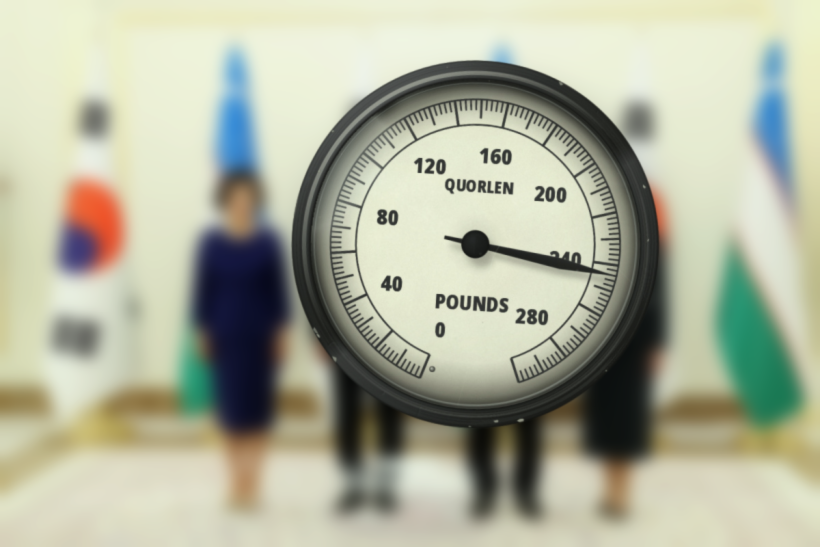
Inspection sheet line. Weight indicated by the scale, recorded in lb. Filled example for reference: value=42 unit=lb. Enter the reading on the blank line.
value=244 unit=lb
